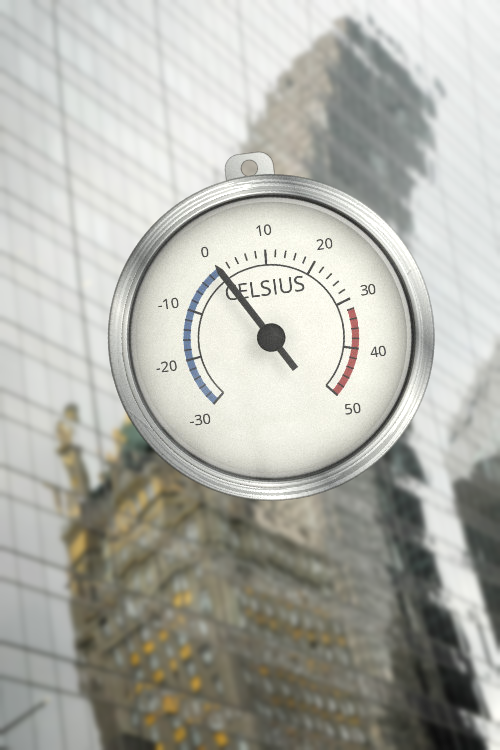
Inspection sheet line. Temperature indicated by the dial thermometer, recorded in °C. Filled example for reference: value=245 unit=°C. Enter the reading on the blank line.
value=0 unit=°C
